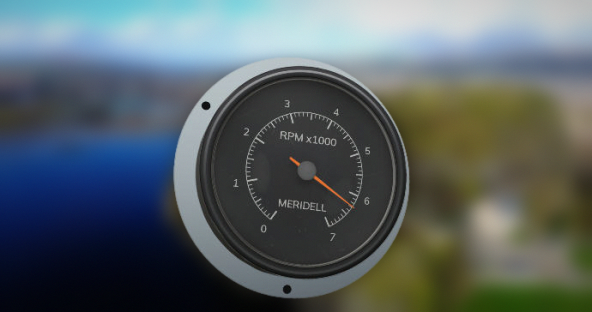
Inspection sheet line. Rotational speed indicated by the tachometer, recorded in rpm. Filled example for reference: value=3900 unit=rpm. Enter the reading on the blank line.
value=6300 unit=rpm
